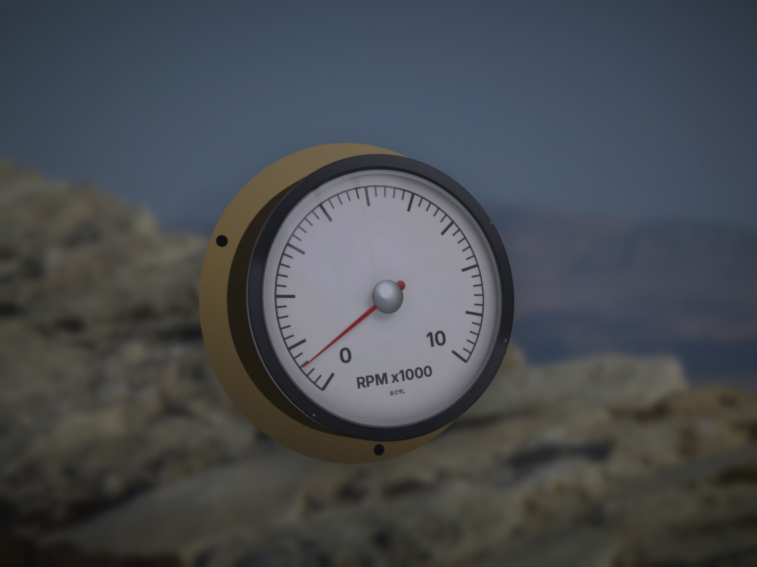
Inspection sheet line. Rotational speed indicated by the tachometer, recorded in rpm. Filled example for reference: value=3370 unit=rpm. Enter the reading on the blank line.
value=600 unit=rpm
